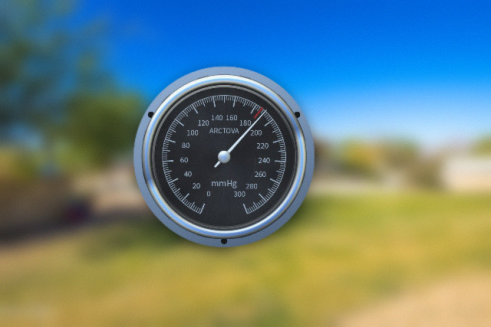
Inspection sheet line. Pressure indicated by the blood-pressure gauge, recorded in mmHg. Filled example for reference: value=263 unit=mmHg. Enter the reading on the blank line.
value=190 unit=mmHg
